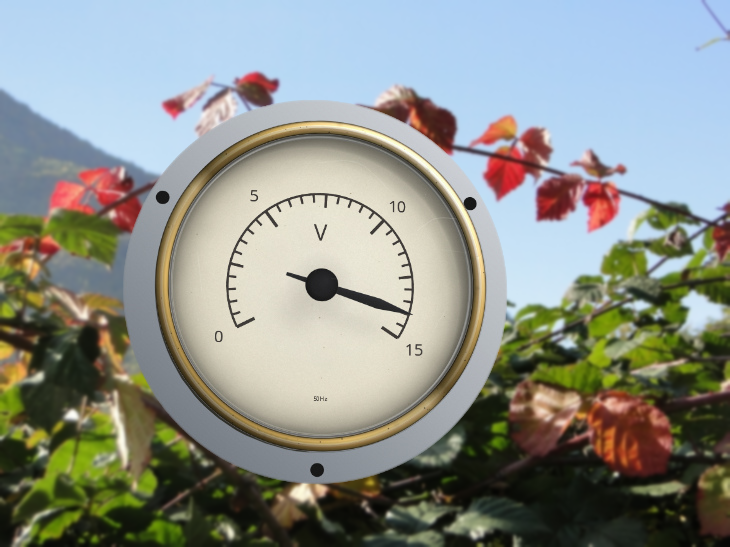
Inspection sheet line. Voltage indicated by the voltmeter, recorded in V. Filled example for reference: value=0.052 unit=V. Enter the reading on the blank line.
value=14 unit=V
